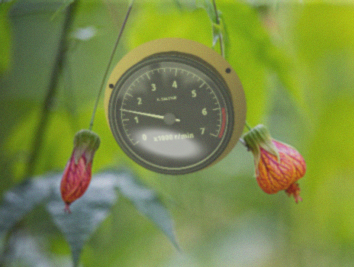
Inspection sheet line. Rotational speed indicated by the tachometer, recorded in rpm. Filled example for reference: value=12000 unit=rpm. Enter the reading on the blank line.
value=1400 unit=rpm
